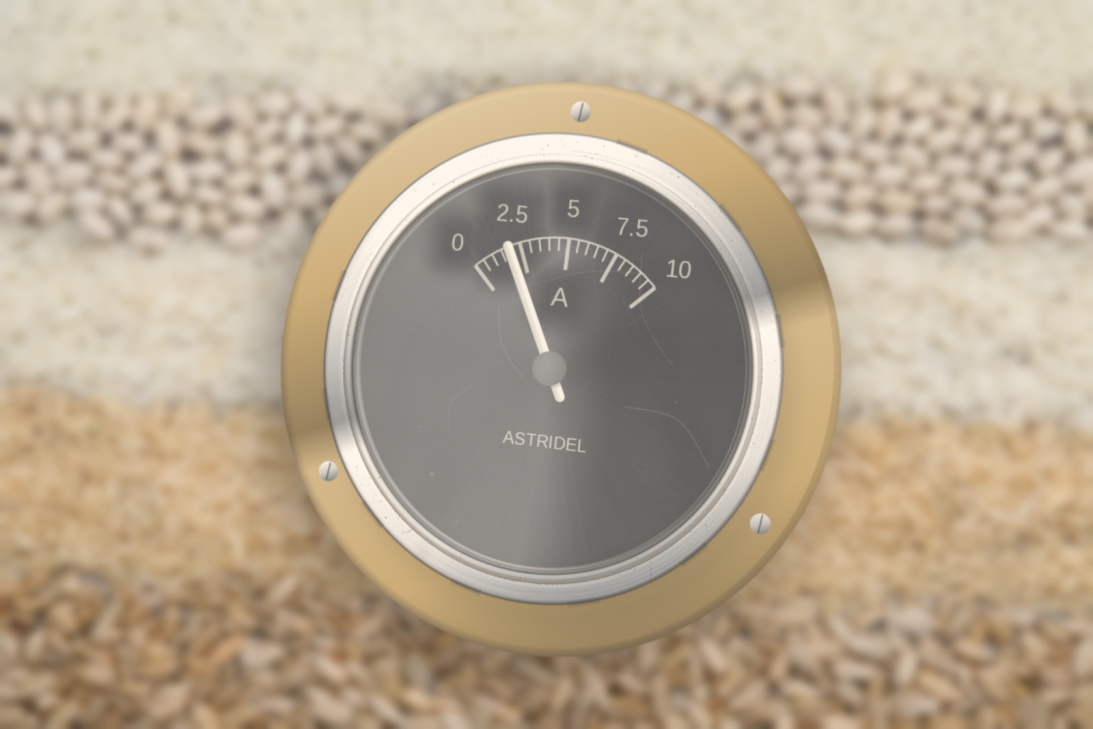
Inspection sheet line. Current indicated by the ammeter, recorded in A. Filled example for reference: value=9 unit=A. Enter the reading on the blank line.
value=2 unit=A
